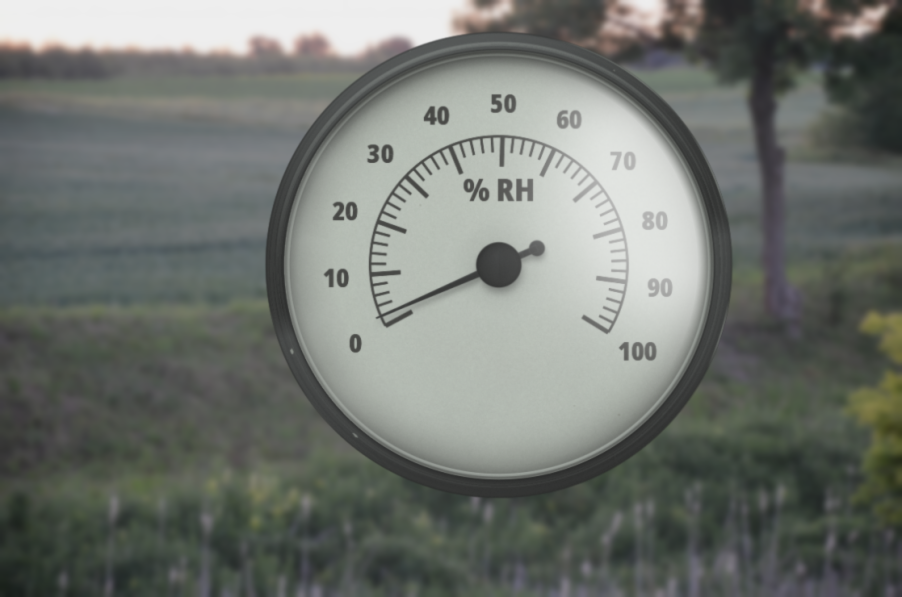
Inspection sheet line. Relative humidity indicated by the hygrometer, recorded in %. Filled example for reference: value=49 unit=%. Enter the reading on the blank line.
value=2 unit=%
